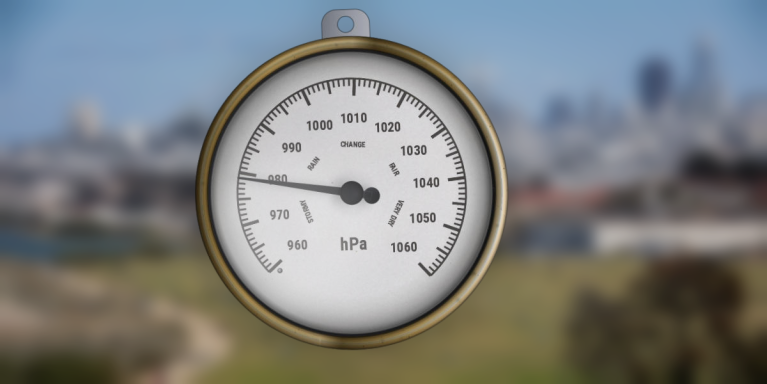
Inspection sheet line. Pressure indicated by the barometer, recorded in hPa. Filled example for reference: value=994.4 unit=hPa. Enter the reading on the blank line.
value=979 unit=hPa
